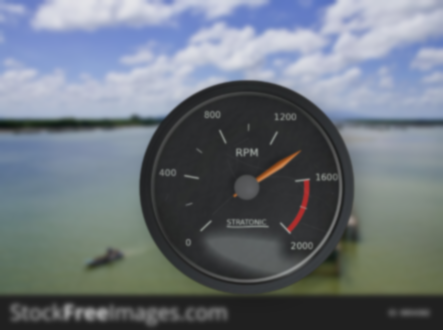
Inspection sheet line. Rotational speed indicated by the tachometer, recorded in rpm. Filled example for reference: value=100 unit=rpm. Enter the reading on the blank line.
value=1400 unit=rpm
